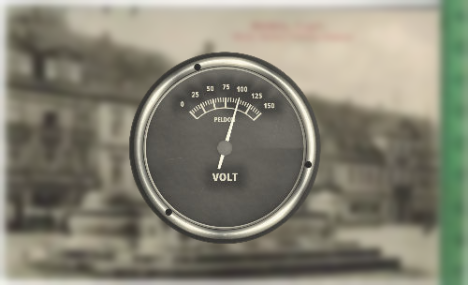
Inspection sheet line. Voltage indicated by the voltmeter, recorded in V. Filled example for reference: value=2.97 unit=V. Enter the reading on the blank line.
value=100 unit=V
